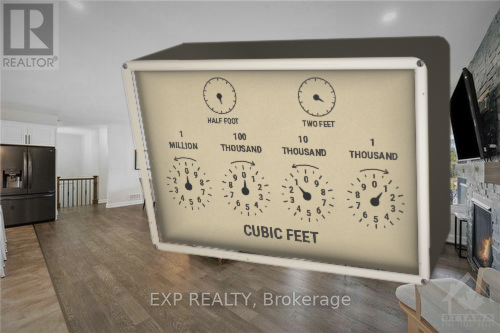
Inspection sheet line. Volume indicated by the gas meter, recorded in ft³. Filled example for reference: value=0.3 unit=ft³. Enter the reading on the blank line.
value=1100 unit=ft³
